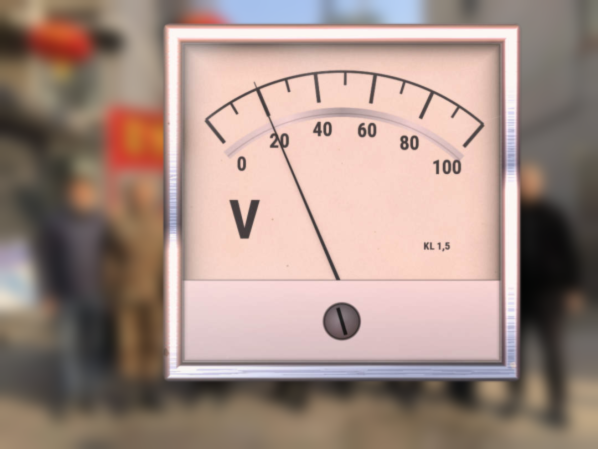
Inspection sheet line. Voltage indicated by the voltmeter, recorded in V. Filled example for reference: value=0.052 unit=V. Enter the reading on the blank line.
value=20 unit=V
